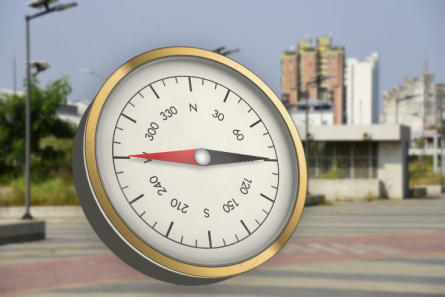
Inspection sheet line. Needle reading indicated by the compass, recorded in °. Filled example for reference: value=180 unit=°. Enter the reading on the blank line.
value=270 unit=°
